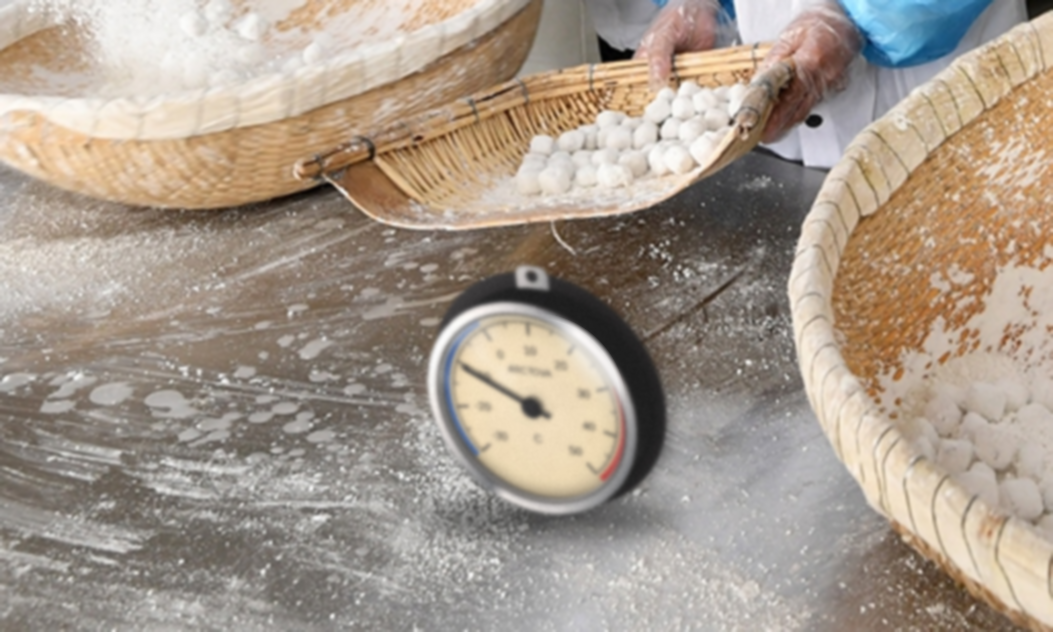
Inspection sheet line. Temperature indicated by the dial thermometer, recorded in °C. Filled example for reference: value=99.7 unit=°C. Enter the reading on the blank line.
value=-10 unit=°C
